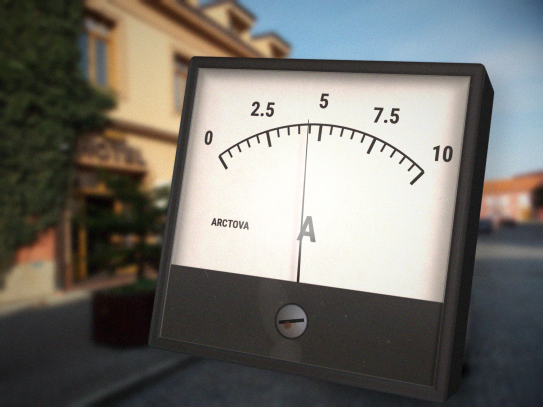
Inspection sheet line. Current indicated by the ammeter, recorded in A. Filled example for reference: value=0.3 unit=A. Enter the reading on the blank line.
value=4.5 unit=A
